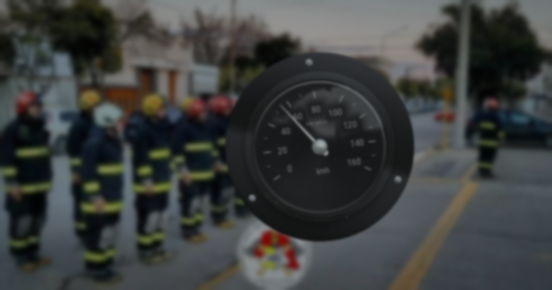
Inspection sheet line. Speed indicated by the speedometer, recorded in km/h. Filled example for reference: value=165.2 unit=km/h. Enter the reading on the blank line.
value=55 unit=km/h
